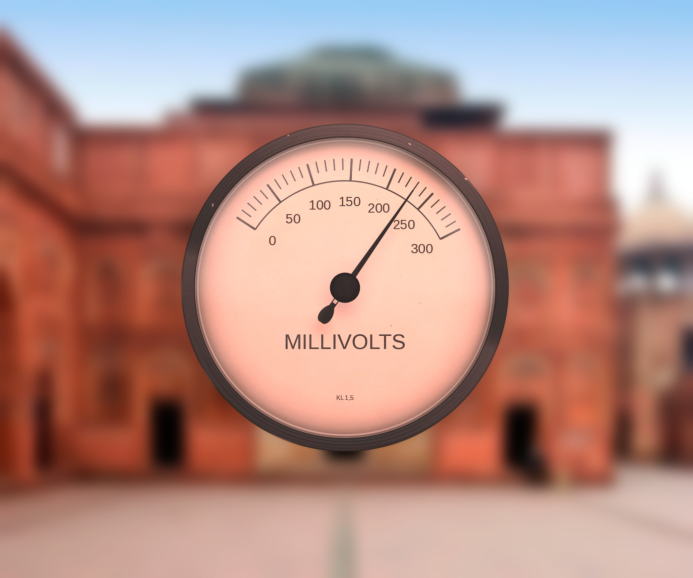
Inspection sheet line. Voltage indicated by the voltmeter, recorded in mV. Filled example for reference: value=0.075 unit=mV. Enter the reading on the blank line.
value=230 unit=mV
